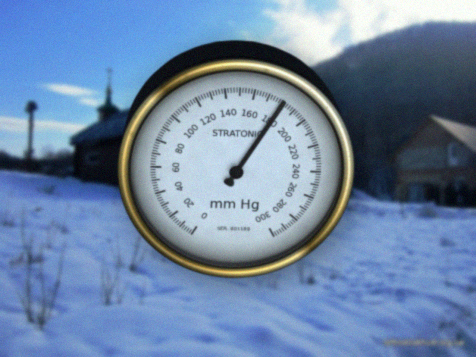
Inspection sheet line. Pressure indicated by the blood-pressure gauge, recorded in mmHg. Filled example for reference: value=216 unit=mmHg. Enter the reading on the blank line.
value=180 unit=mmHg
